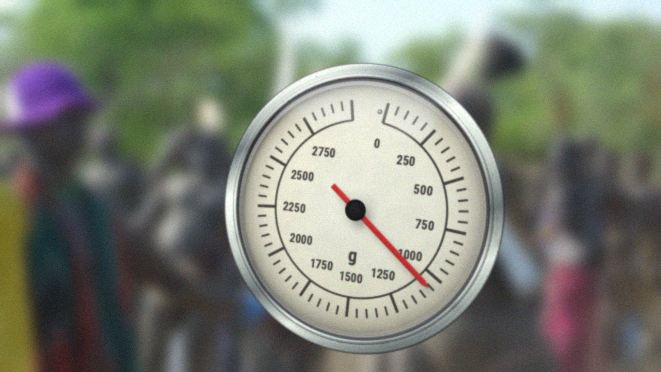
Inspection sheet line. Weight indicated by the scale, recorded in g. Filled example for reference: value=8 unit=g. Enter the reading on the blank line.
value=1050 unit=g
